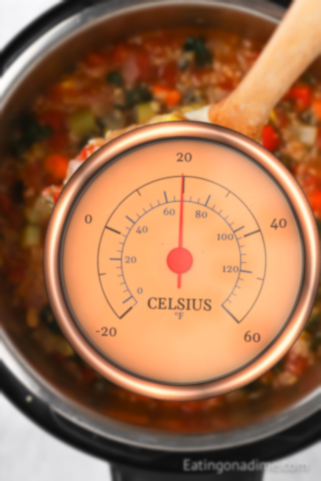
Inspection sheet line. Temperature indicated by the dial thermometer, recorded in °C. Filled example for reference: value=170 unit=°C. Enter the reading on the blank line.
value=20 unit=°C
